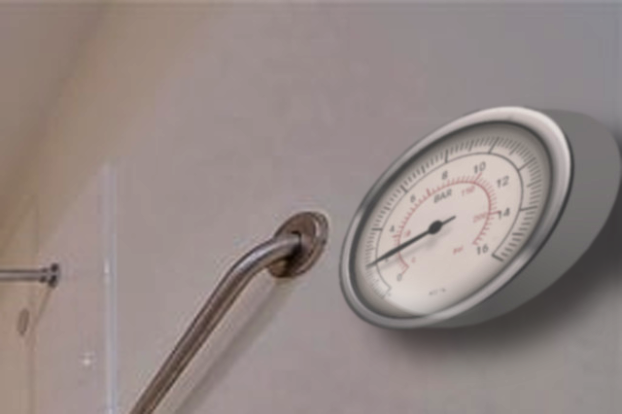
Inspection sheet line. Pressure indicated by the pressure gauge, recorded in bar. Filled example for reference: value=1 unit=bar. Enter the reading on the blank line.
value=2 unit=bar
